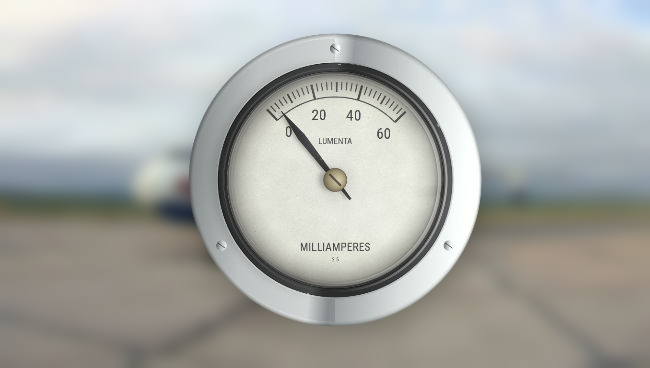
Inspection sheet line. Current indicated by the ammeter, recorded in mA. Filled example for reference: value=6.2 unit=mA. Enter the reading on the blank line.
value=4 unit=mA
